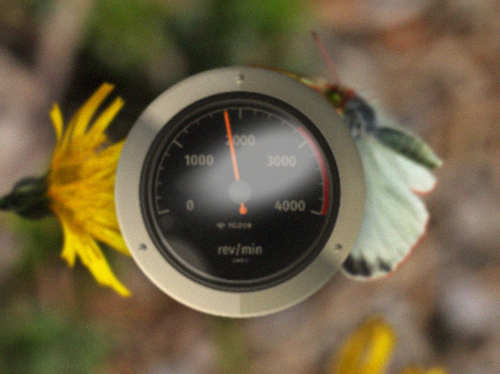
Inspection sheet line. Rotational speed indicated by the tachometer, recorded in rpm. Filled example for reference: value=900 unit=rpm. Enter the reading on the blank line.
value=1800 unit=rpm
